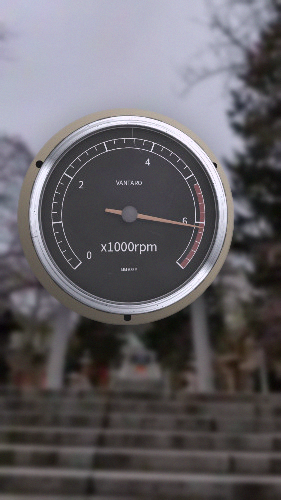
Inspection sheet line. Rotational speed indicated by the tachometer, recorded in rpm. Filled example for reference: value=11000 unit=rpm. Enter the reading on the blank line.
value=6100 unit=rpm
